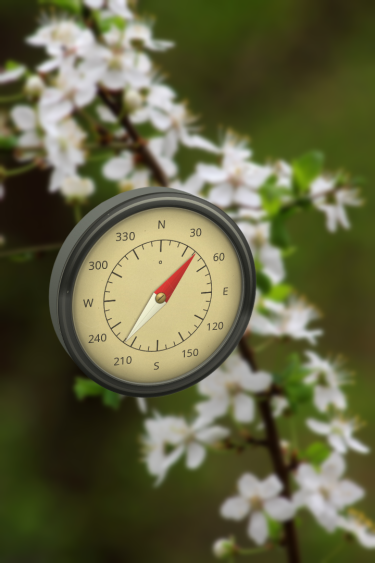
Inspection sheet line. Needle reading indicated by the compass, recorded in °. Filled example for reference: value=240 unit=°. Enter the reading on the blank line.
value=40 unit=°
